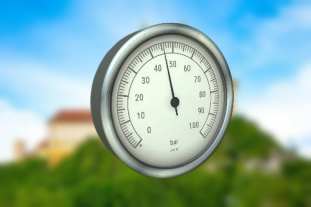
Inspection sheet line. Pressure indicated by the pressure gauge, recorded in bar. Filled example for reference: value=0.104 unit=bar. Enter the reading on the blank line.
value=45 unit=bar
